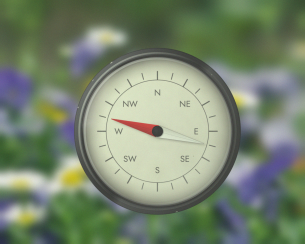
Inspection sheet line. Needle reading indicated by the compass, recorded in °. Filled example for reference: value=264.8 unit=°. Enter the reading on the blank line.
value=285 unit=°
